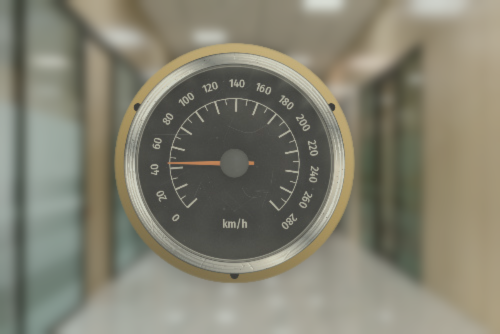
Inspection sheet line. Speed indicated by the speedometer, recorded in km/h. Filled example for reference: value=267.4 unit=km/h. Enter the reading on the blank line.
value=45 unit=km/h
